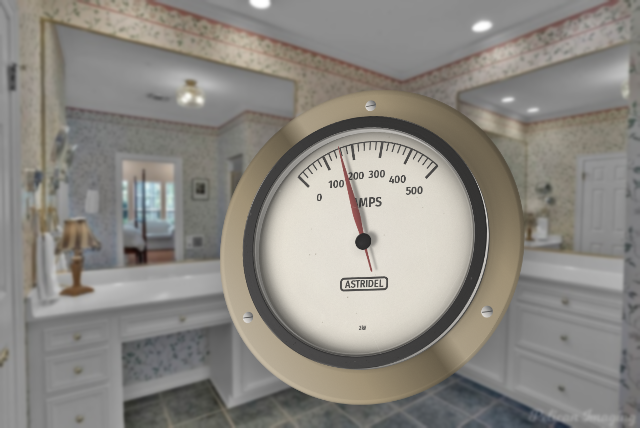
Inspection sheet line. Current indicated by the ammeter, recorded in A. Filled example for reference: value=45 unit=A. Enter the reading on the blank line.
value=160 unit=A
